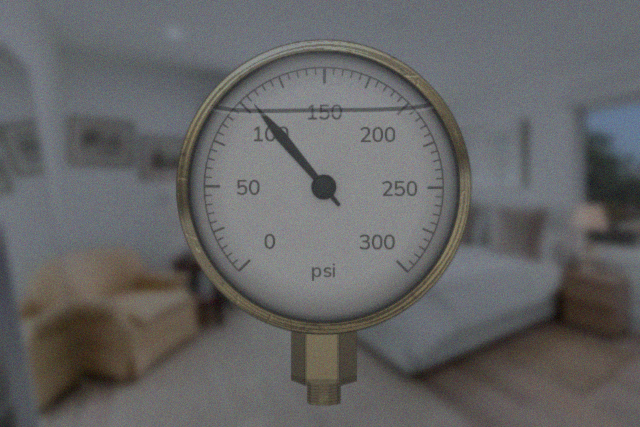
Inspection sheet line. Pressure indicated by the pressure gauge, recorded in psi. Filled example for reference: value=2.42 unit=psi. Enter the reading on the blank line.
value=105 unit=psi
